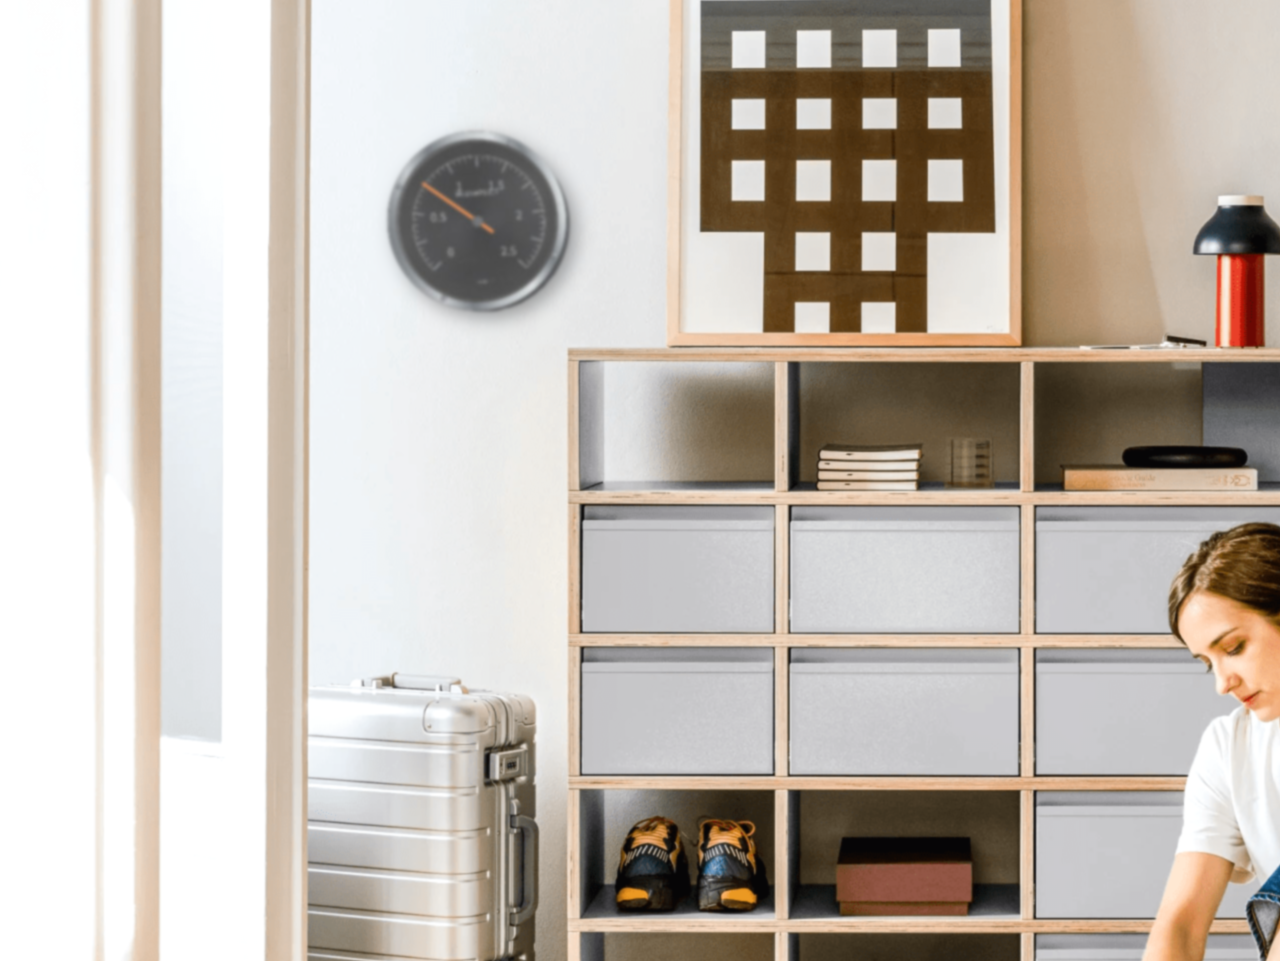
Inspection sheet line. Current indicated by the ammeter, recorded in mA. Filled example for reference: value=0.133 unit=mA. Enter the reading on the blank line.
value=0.75 unit=mA
